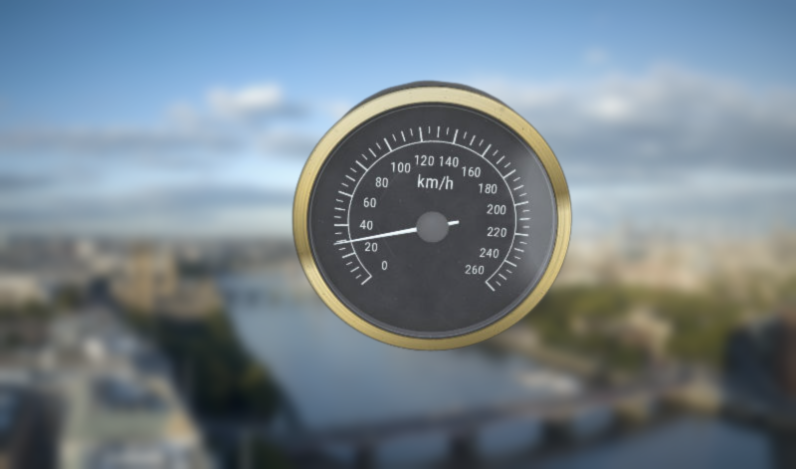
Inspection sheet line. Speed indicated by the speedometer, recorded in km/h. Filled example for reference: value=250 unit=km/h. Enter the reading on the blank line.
value=30 unit=km/h
